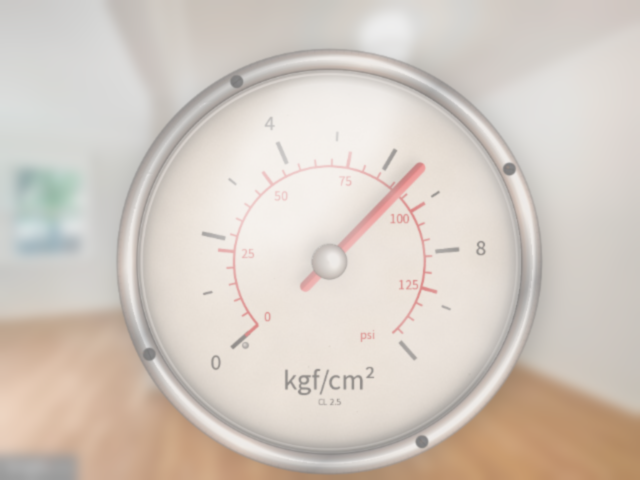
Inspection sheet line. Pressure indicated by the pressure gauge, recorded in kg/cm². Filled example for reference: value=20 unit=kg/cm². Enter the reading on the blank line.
value=6.5 unit=kg/cm²
